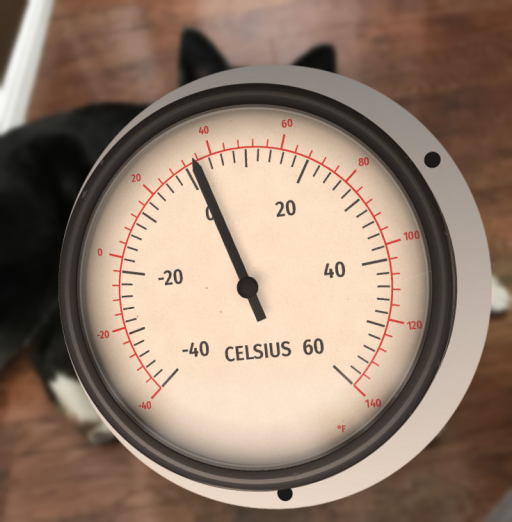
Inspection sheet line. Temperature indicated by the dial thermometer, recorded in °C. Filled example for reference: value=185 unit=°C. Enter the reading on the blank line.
value=2 unit=°C
